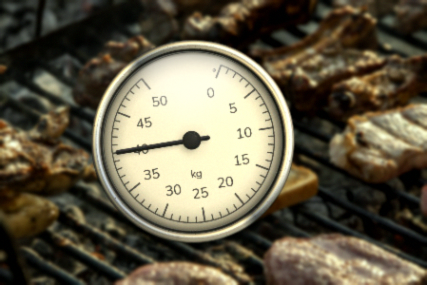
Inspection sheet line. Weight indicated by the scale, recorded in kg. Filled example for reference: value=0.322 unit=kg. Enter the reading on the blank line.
value=40 unit=kg
